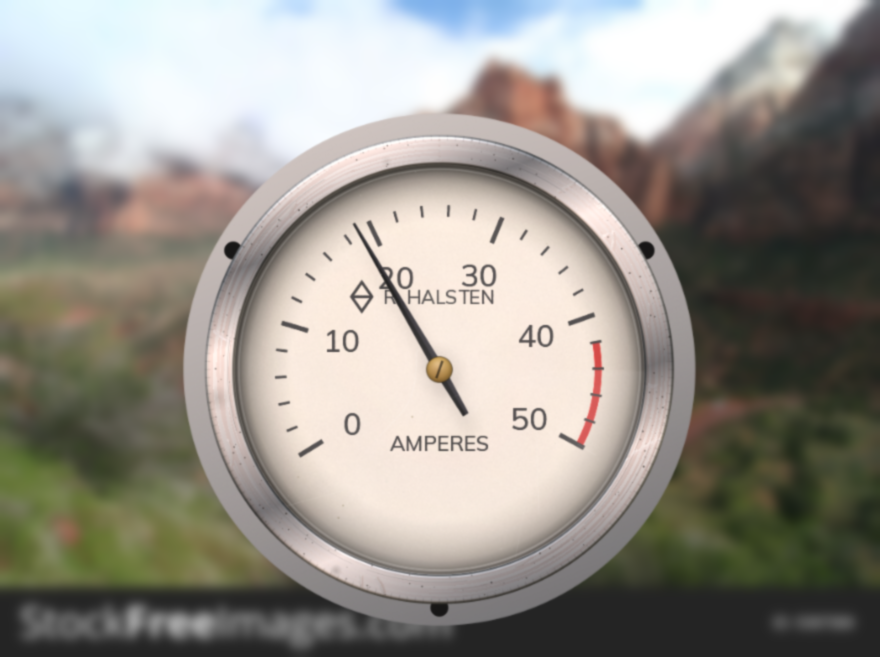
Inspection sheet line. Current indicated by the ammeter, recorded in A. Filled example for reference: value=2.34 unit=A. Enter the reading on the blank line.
value=19 unit=A
